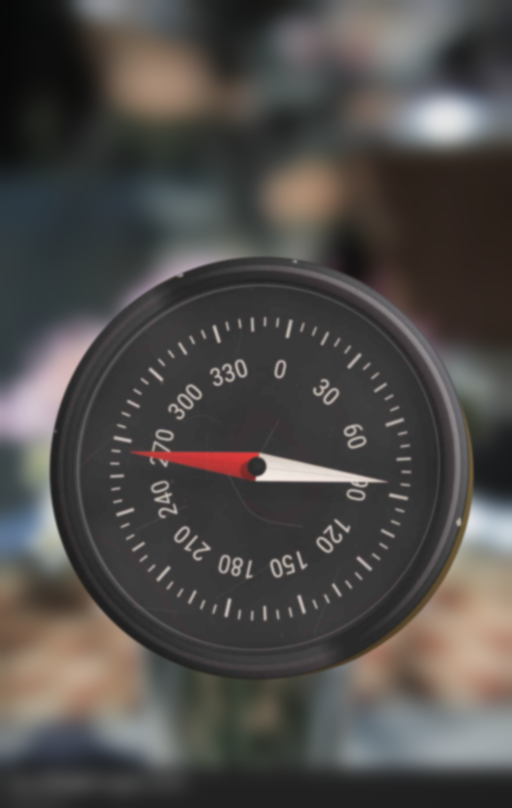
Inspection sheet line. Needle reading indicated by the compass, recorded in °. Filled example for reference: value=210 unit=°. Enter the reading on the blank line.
value=265 unit=°
